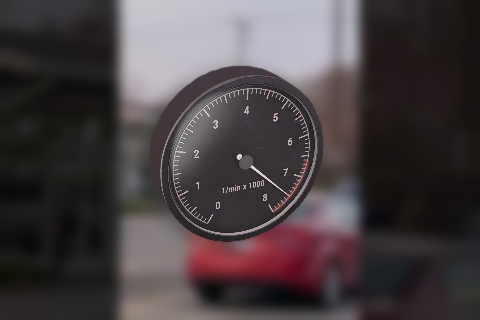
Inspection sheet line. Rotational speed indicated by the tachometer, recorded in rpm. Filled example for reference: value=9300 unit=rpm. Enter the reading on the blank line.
value=7500 unit=rpm
